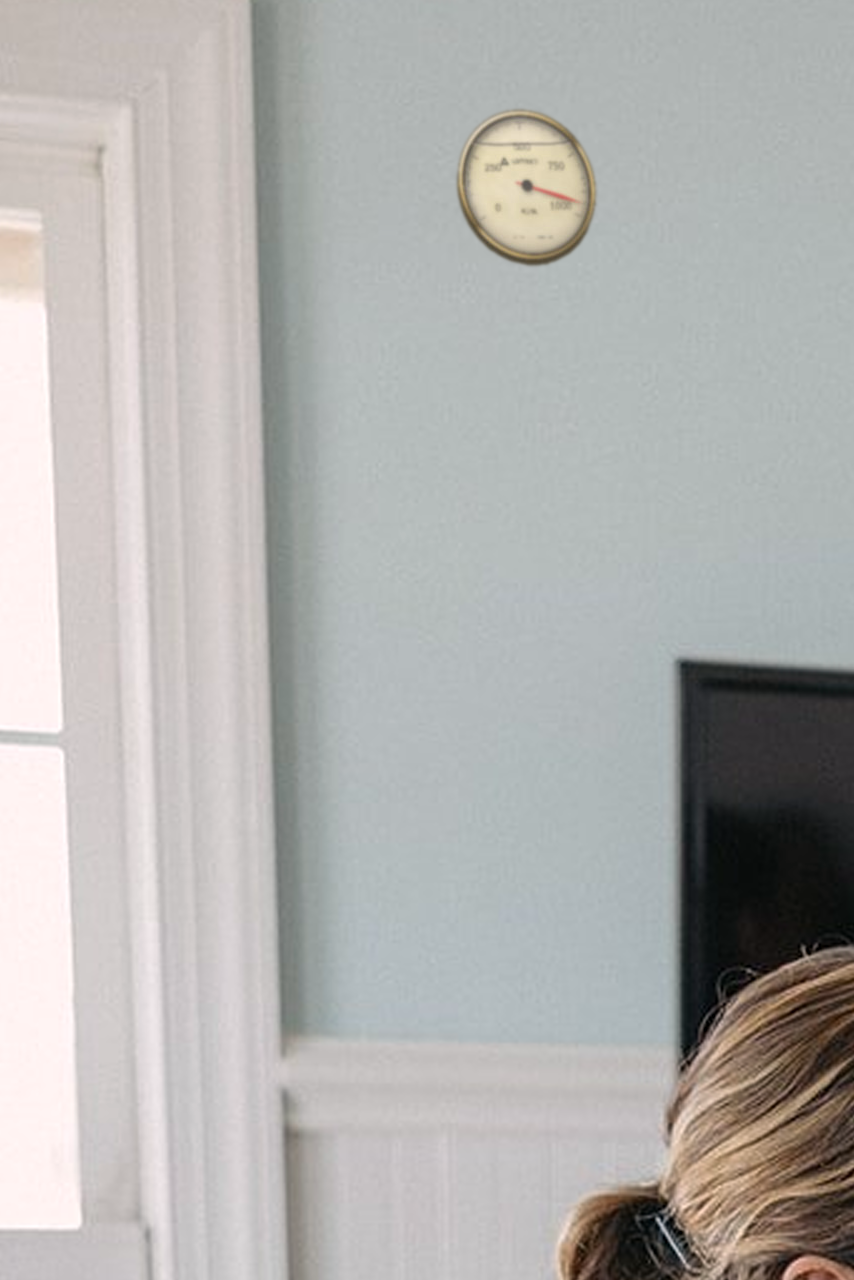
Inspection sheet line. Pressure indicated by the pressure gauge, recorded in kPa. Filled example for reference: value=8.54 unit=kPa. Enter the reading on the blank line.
value=950 unit=kPa
